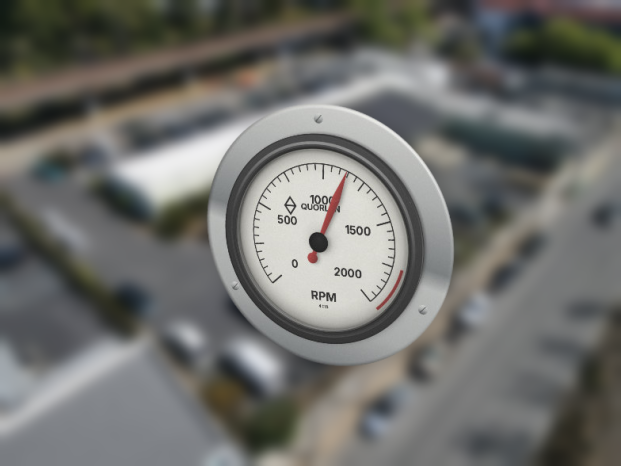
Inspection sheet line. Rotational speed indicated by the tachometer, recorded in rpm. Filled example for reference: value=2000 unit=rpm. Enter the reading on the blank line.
value=1150 unit=rpm
